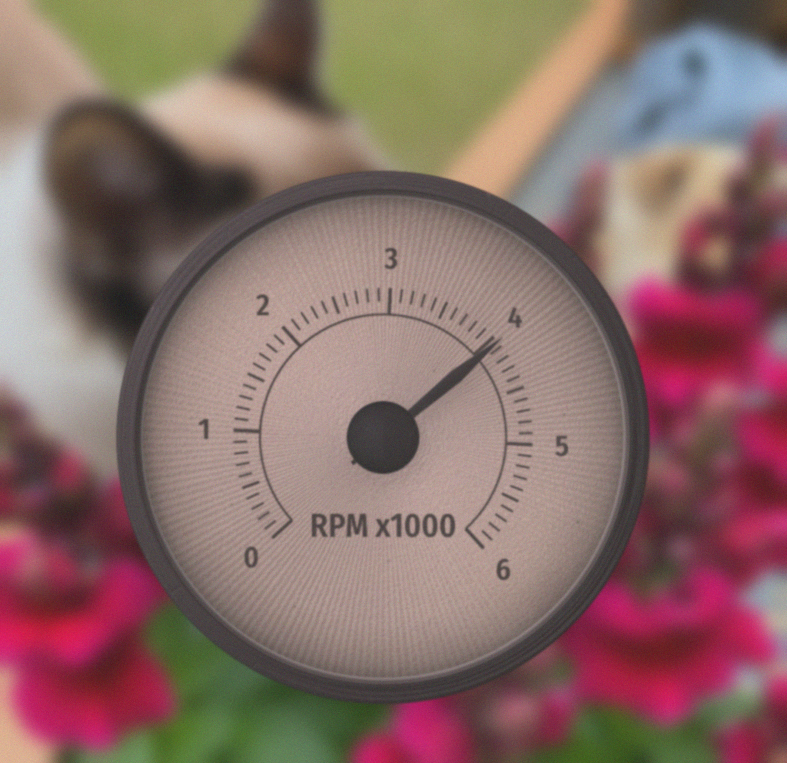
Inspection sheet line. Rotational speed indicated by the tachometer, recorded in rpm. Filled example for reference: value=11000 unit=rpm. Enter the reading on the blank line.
value=4050 unit=rpm
